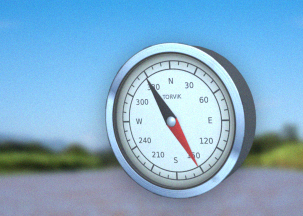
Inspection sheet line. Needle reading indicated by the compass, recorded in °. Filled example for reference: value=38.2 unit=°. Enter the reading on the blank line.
value=150 unit=°
